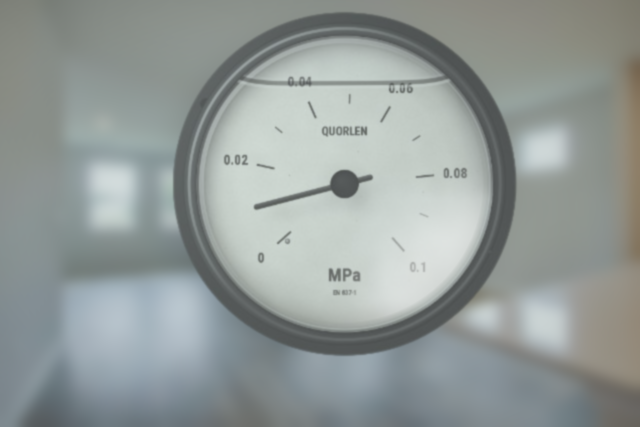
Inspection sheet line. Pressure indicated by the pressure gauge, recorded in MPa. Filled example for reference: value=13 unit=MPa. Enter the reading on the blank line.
value=0.01 unit=MPa
